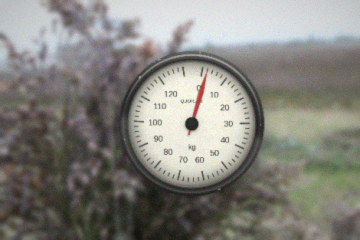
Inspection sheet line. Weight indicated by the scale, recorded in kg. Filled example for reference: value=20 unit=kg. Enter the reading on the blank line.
value=2 unit=kg
